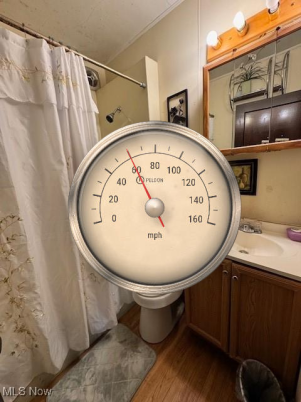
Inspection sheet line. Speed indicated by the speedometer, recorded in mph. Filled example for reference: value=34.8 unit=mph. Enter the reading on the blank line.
value=60 unit=mph
